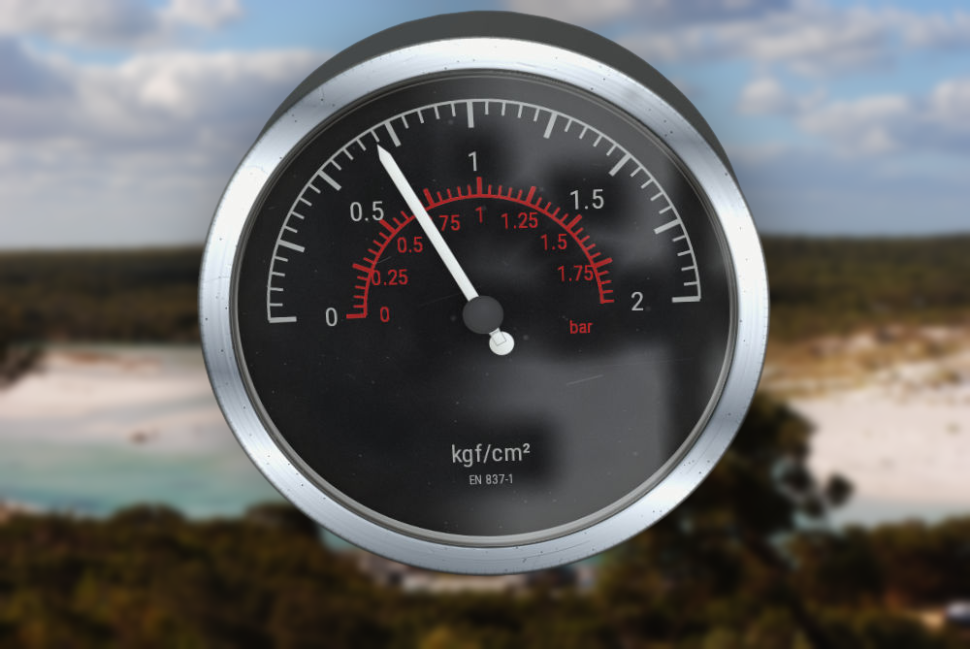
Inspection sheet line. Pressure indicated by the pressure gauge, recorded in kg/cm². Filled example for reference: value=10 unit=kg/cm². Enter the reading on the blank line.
value=0.7 unit=kg/cm²
